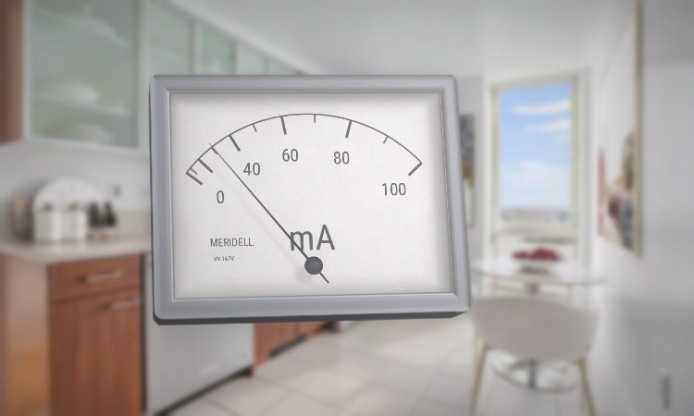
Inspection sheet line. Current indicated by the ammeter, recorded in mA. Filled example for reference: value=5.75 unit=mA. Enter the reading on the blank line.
value=30 unit=mA
